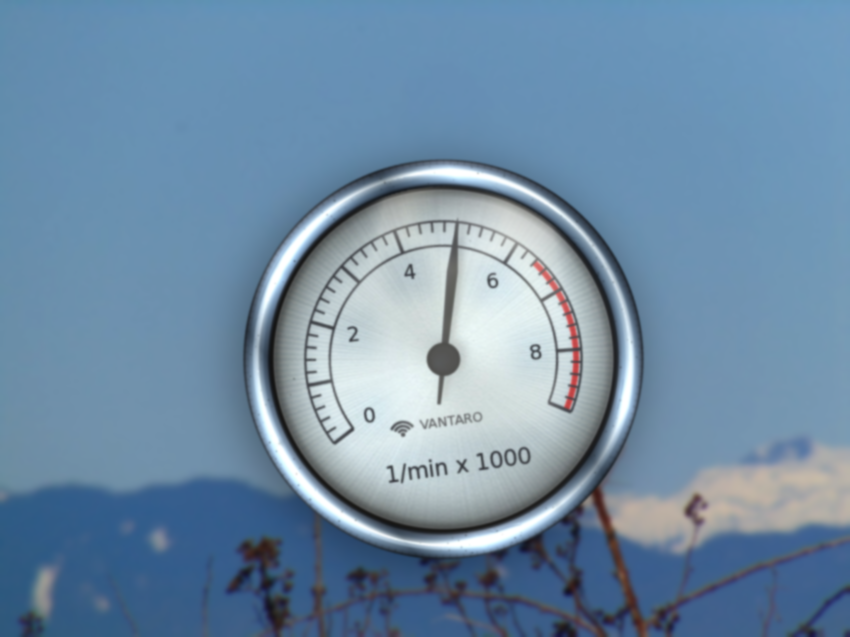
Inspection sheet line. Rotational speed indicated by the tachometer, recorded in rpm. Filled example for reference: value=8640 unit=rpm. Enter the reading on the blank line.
value=5000 unit=rpm
